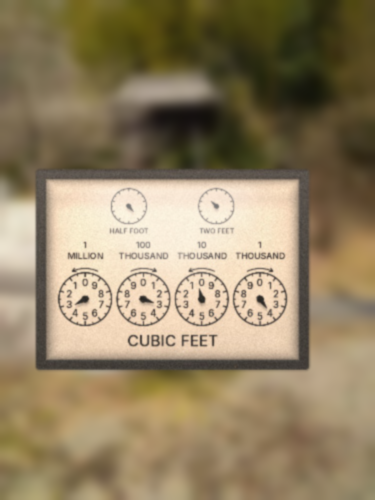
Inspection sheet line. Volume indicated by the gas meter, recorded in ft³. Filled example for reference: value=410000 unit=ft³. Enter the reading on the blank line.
value=330400 unit=ft³
